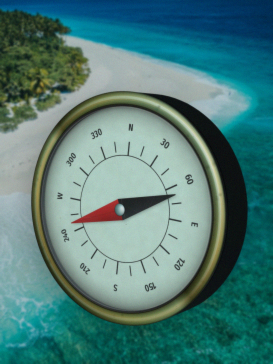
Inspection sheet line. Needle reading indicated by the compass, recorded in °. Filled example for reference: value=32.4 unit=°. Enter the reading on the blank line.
value=247.5 unit=°
